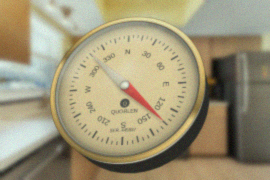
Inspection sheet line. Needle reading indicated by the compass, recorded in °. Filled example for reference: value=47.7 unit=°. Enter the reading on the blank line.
value=135 unit=°
